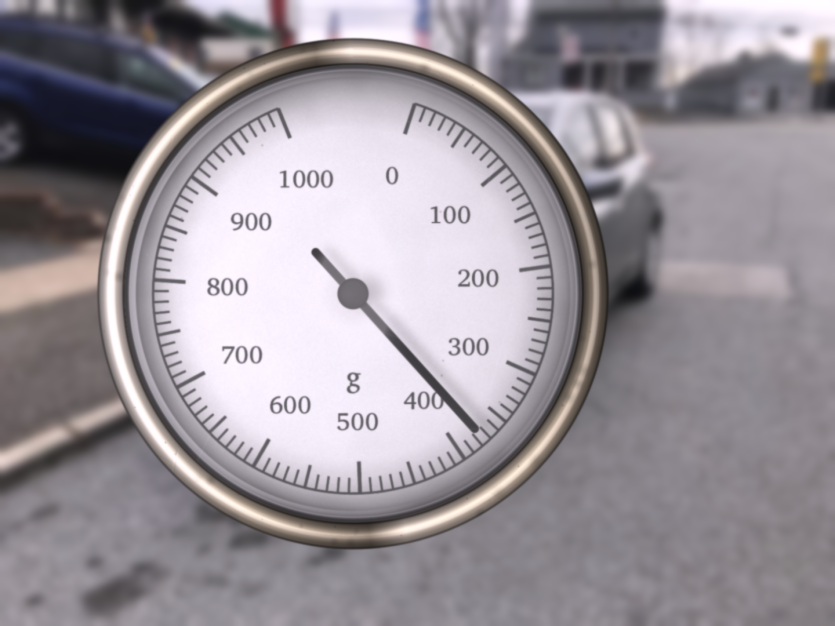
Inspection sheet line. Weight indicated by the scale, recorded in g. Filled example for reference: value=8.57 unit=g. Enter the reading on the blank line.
value=375 unit=g
